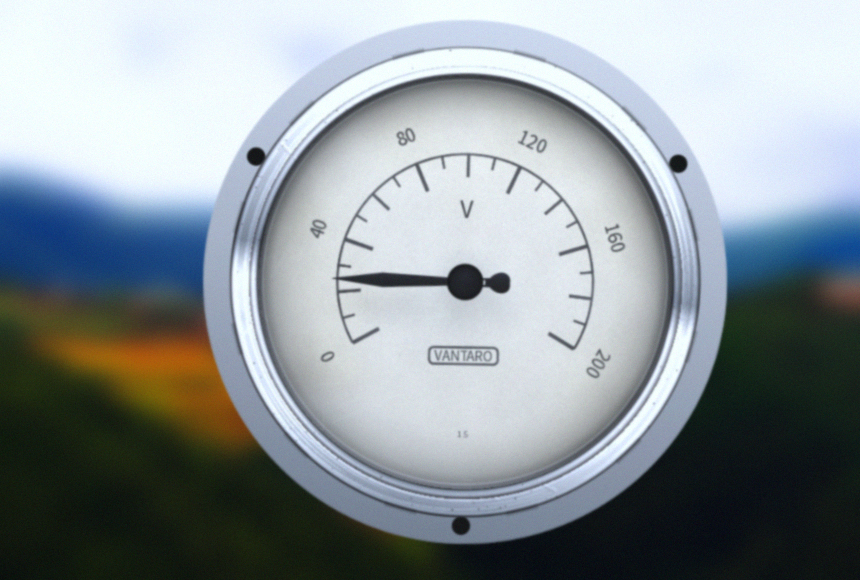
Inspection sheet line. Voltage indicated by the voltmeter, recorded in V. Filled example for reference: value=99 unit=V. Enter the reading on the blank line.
value=25 unit=V
